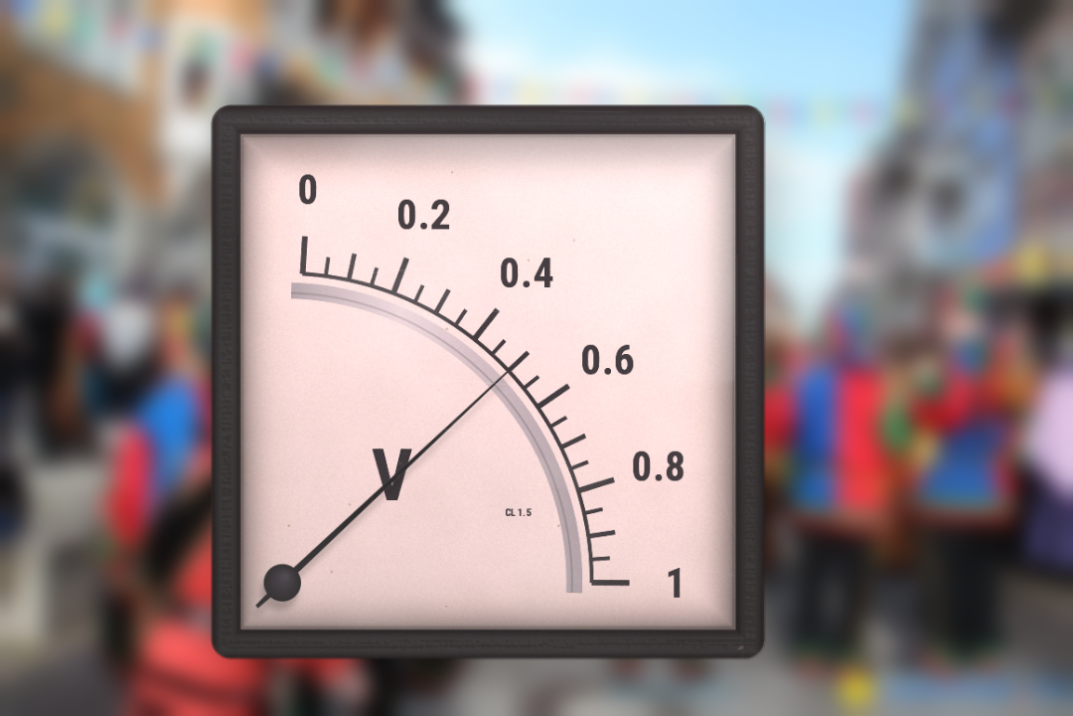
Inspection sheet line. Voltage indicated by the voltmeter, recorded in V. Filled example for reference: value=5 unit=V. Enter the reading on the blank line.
value=0.5 unit=V
